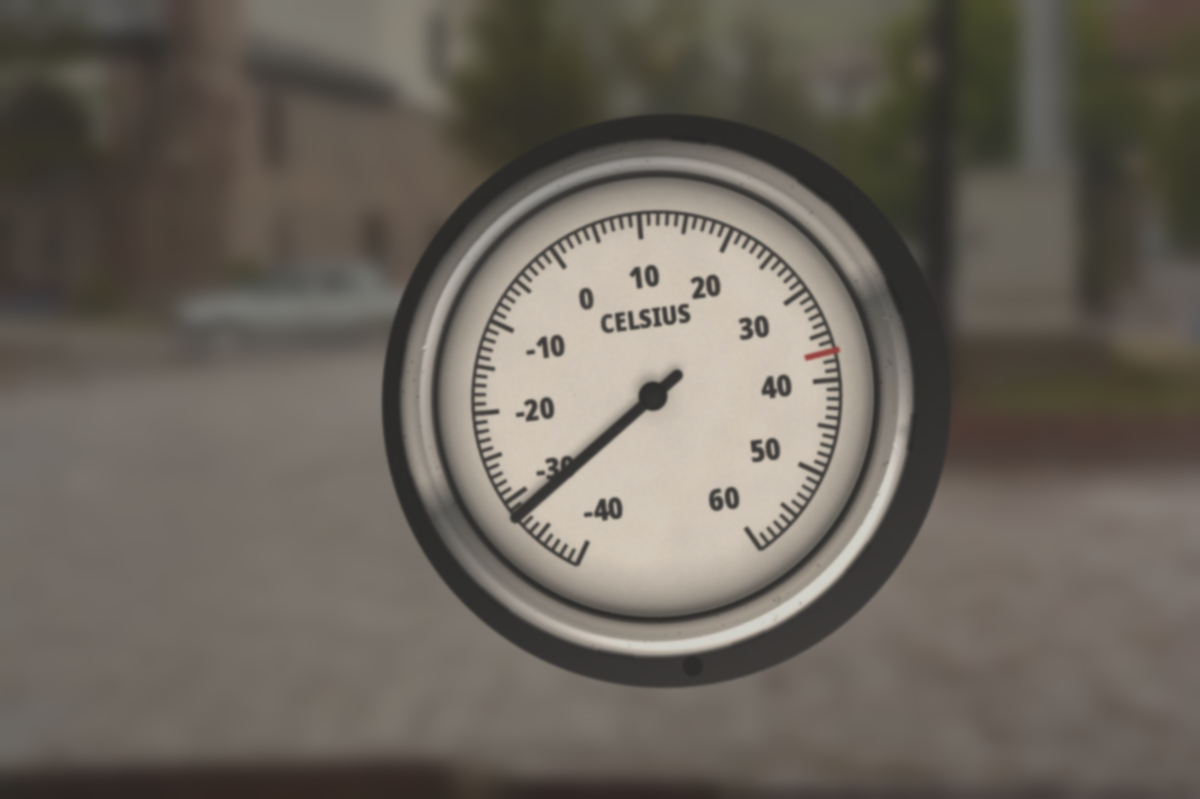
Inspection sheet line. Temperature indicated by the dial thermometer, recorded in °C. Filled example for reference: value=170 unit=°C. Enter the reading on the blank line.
value=-32 unit=°C
